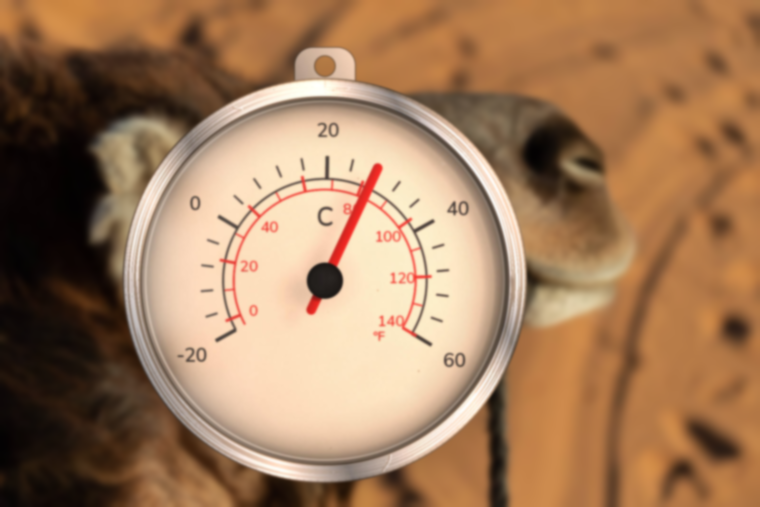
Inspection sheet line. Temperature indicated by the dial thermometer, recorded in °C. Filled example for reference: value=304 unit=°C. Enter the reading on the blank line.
value=28 unit=°C
